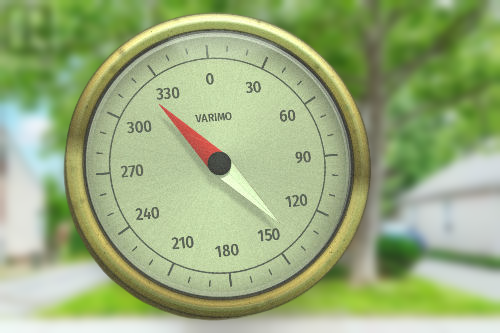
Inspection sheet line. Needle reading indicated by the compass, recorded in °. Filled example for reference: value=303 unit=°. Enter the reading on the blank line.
value=320 unit=°
